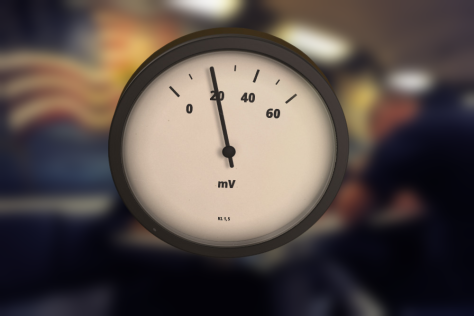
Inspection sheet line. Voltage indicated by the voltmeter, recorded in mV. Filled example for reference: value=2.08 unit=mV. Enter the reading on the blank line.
value=20 unit=mV
